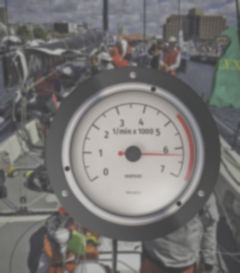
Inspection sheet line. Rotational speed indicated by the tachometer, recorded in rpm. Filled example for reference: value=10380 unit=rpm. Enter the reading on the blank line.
value=6250 unit=rpm
